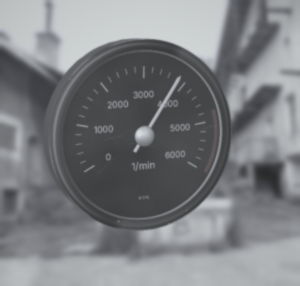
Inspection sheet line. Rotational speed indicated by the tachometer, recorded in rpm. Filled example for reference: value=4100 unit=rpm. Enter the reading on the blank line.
value=3800 unit=rpm
